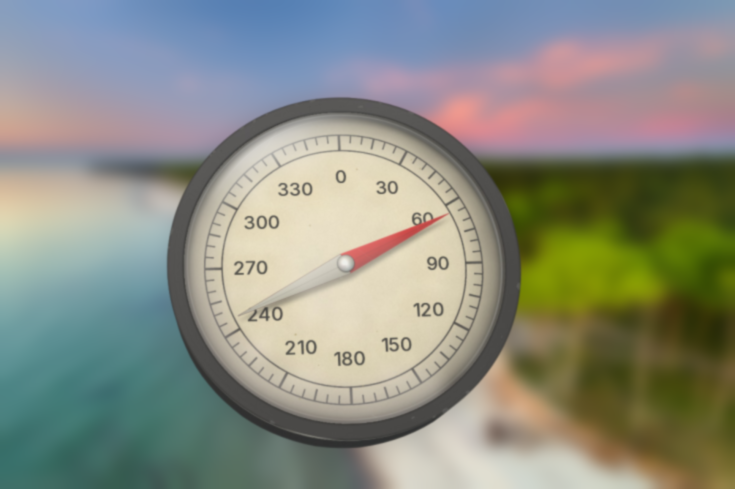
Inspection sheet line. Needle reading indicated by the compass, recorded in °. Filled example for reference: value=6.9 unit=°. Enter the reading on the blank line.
value=65 unit=°
